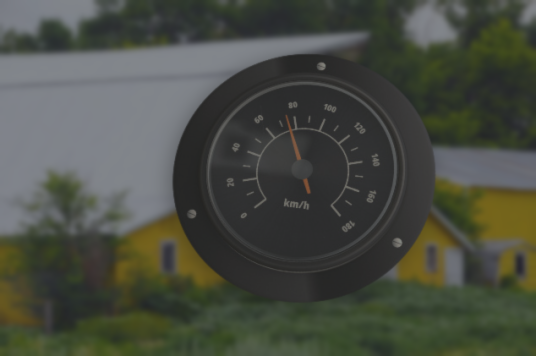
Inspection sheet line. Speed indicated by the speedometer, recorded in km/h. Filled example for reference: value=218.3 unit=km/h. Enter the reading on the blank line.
value=75 unit=km/h
